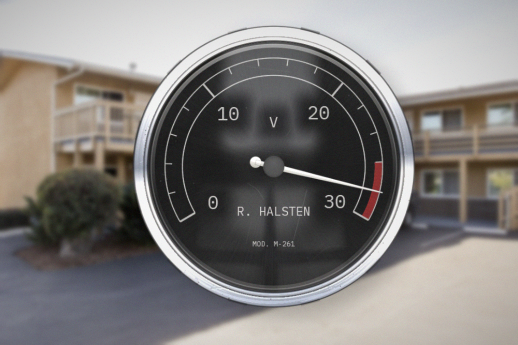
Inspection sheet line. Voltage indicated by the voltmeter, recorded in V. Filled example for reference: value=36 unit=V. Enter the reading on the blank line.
value=28 unit=V
